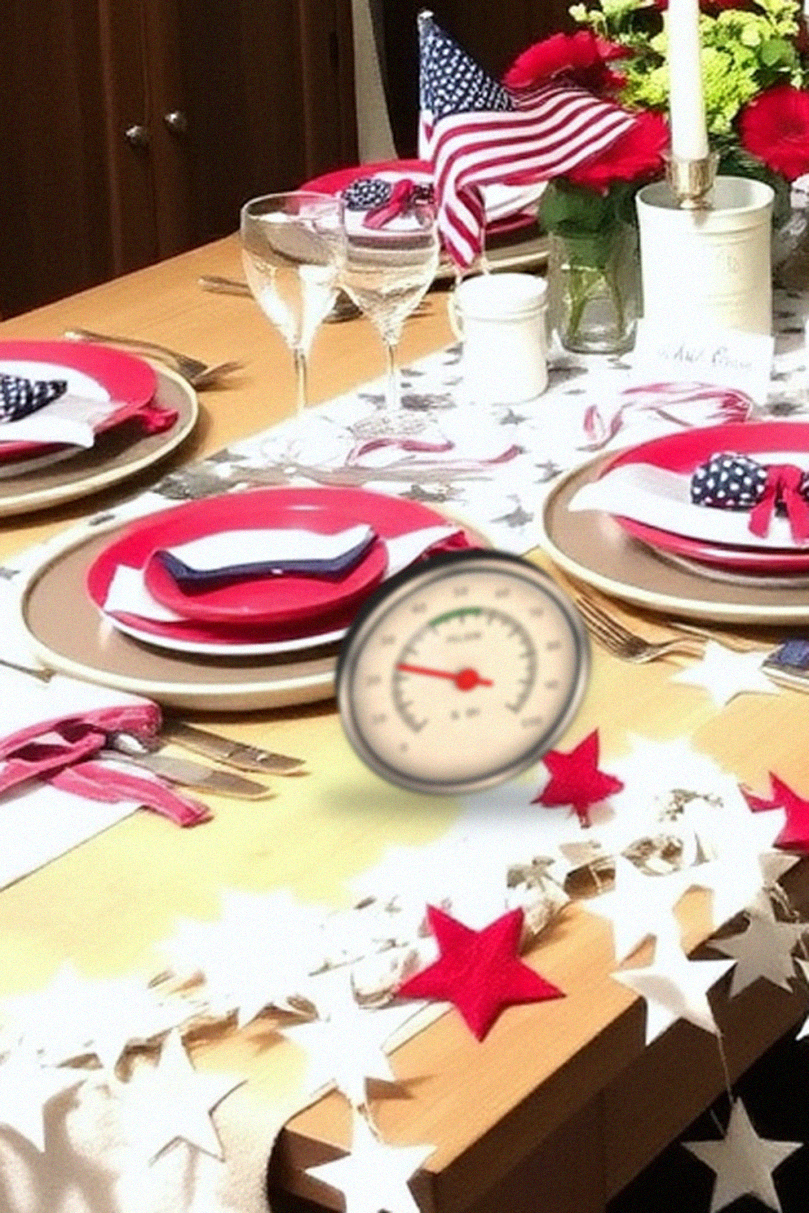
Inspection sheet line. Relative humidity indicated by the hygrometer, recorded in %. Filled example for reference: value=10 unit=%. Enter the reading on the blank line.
value=25 unit=%
